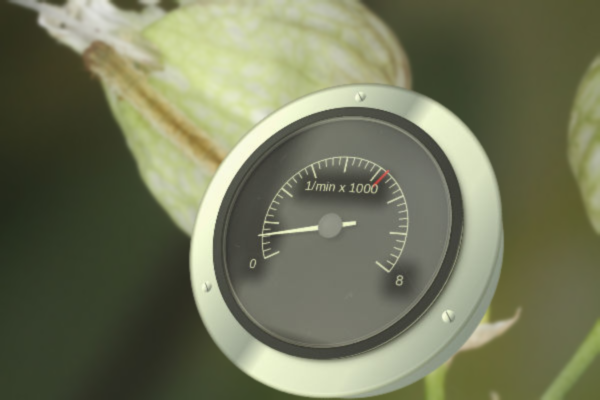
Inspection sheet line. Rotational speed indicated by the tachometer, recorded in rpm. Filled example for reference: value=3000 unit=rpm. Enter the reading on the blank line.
value=600 unit=rpm
